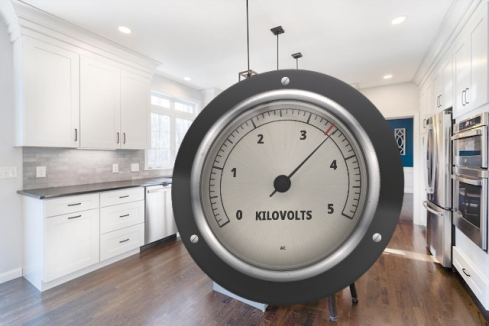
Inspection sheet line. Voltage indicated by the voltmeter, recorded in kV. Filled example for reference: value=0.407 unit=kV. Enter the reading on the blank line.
value=3.5 unit=kV
